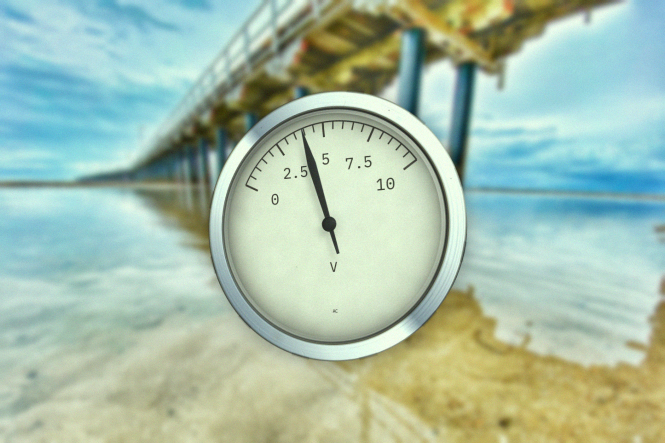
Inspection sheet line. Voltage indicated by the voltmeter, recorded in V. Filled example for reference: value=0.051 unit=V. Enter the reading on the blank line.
value=4 unit=V
